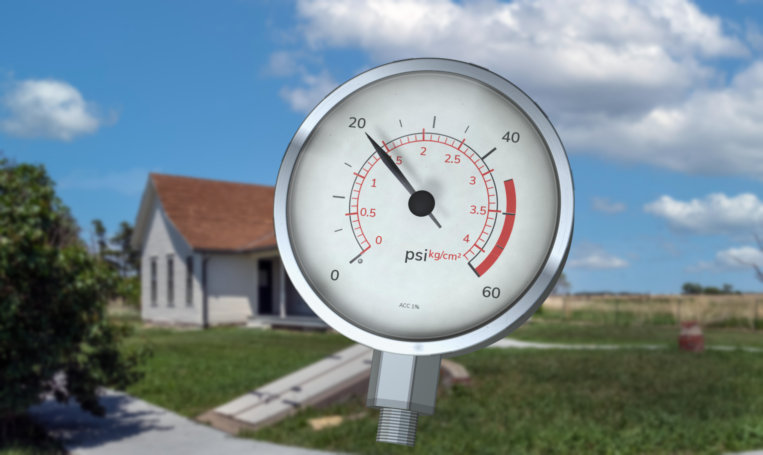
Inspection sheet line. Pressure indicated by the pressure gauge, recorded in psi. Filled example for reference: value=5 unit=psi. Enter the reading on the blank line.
value=20 unit=psi
